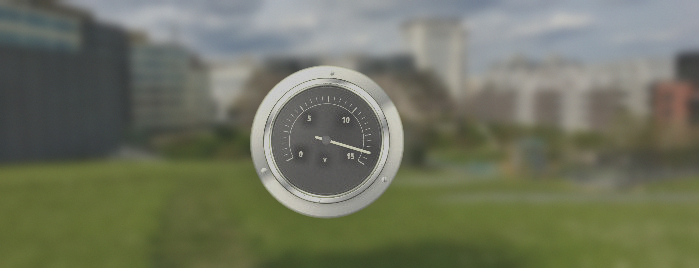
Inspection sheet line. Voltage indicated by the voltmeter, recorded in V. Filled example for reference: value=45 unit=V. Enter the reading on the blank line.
value=14 unit=V
